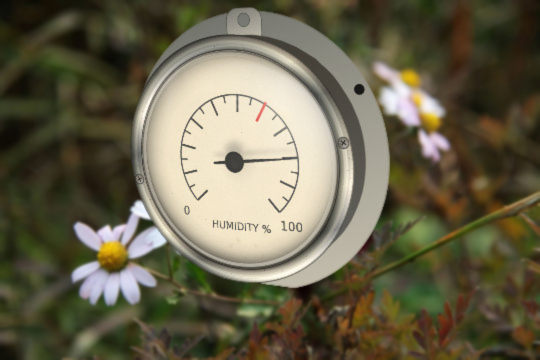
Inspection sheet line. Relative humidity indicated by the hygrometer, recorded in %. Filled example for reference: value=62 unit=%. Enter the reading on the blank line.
value=80 unit=%
